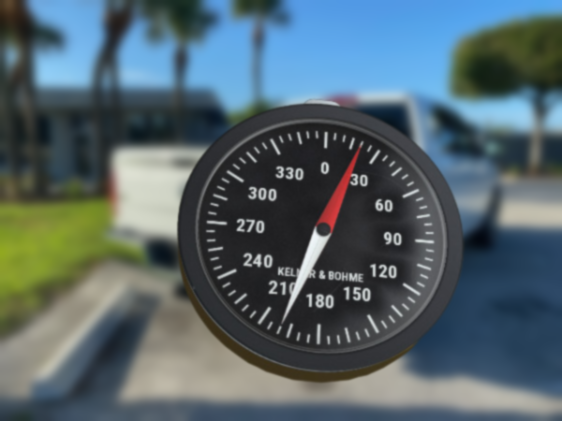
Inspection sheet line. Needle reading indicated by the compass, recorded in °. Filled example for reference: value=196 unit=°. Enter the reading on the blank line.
value=20 unit=°
